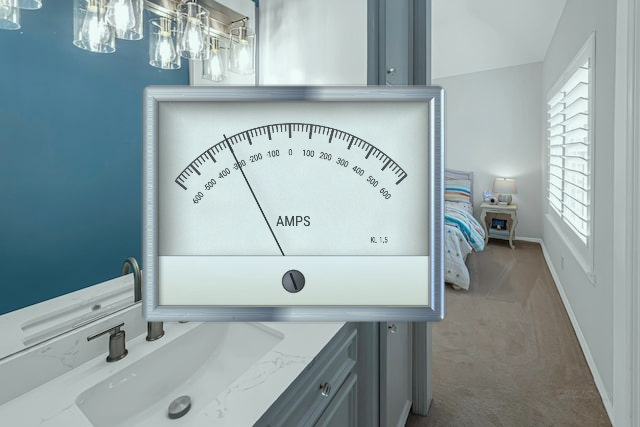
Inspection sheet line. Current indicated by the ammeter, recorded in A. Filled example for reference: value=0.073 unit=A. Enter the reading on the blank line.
value=-300 unit=A
